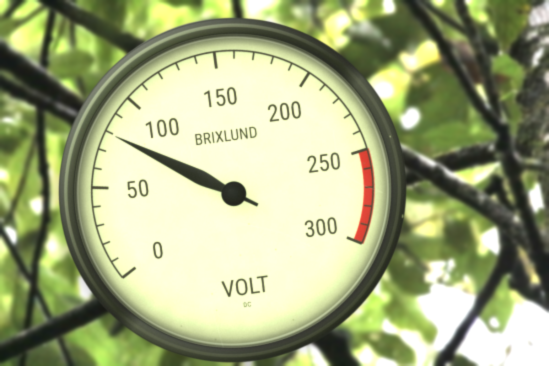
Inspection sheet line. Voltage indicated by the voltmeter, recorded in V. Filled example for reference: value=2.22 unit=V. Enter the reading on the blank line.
value=80 unit=V
